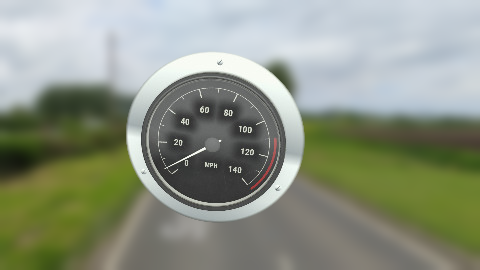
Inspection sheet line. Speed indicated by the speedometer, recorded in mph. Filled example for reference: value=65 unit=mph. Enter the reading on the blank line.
value=5 unit=mph
